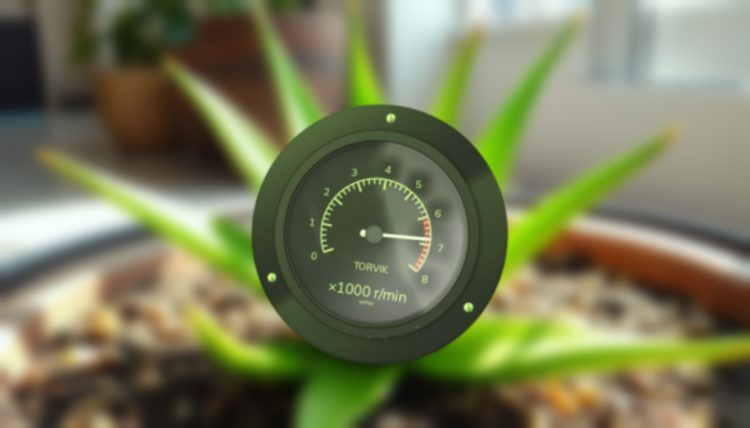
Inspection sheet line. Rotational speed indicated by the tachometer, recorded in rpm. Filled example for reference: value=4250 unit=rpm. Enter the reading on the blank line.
value=6800 unit=rpm
